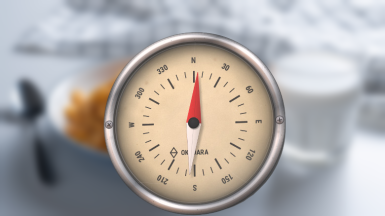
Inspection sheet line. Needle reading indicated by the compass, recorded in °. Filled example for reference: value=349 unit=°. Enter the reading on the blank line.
value=5 unit=°
